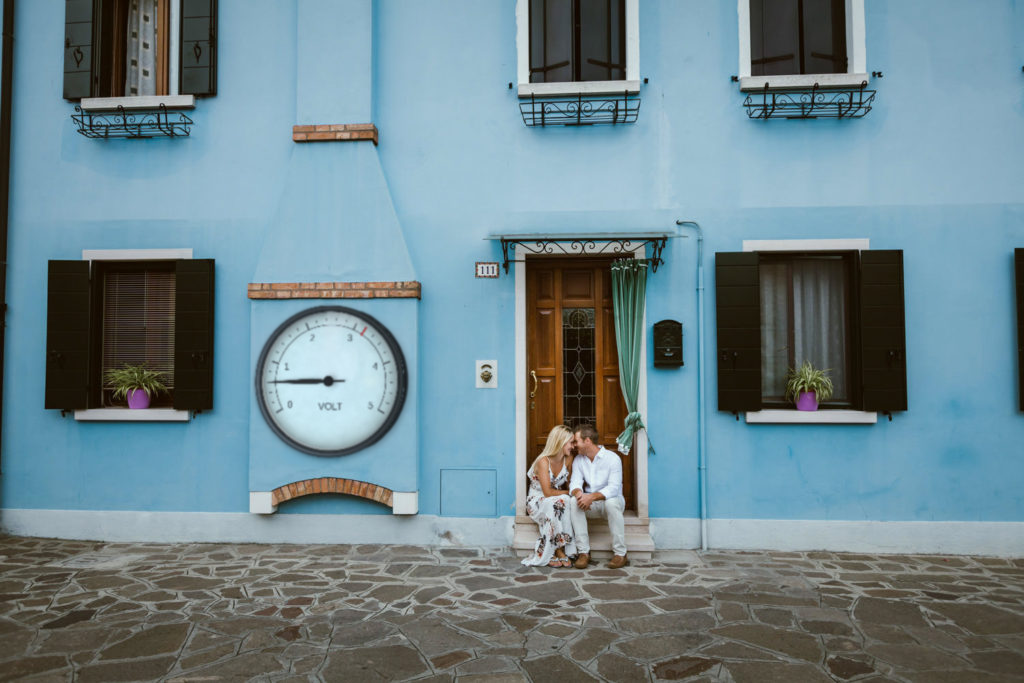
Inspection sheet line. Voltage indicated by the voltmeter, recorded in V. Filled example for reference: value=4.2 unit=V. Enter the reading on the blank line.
value=0.6 unit=V
